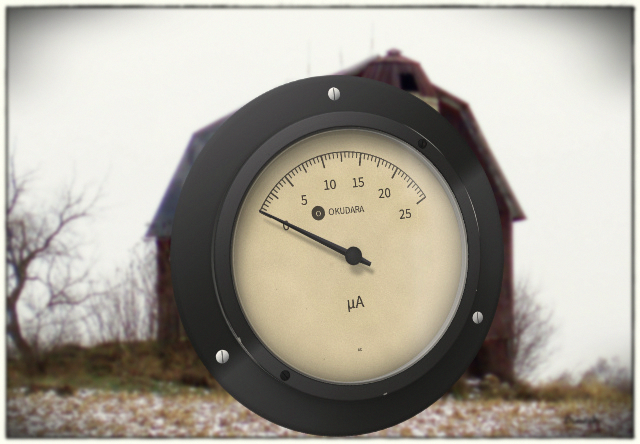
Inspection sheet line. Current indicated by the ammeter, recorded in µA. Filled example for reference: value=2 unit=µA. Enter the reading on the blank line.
value=0 unit=µA
